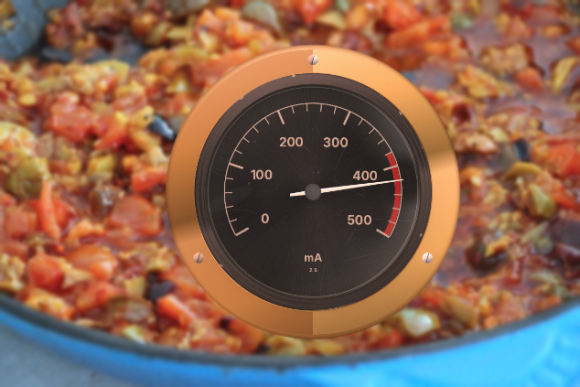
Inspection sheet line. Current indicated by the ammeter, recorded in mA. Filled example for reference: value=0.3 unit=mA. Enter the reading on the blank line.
value=420 unit=mA
